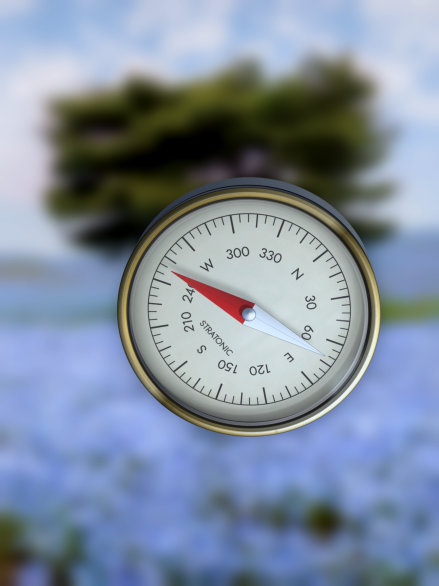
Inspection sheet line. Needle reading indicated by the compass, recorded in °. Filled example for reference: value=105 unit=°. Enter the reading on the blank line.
value=250 unit=°
